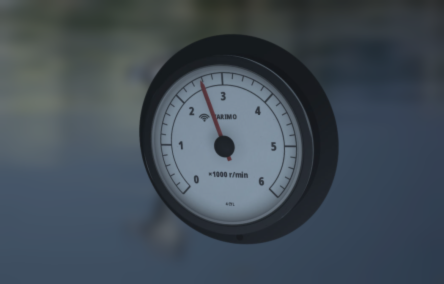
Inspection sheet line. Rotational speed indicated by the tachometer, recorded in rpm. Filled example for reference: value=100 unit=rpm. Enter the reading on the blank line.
value=2600 unit=rpm
